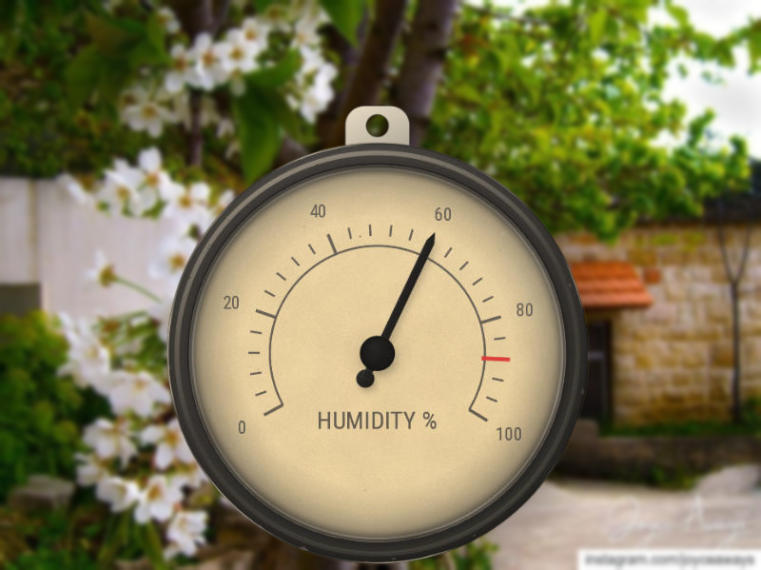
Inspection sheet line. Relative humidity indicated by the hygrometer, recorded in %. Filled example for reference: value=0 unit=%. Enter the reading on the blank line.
value=60 unit=%
